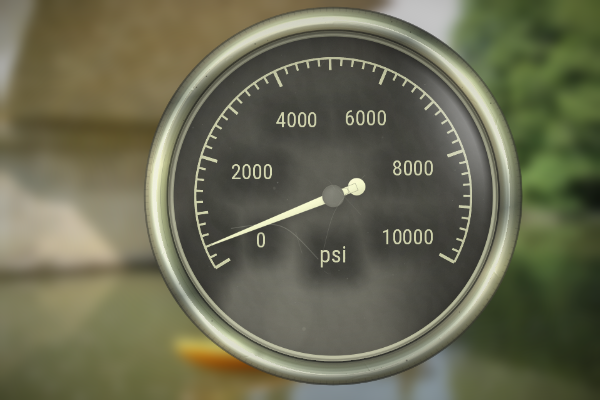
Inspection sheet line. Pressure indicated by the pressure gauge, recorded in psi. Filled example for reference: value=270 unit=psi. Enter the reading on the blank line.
value=400 unit=psi
